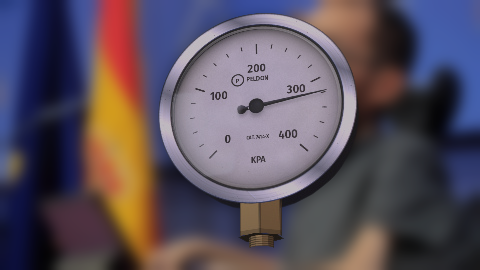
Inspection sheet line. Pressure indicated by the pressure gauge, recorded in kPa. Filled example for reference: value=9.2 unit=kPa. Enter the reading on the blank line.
value=320 unit=kPa
